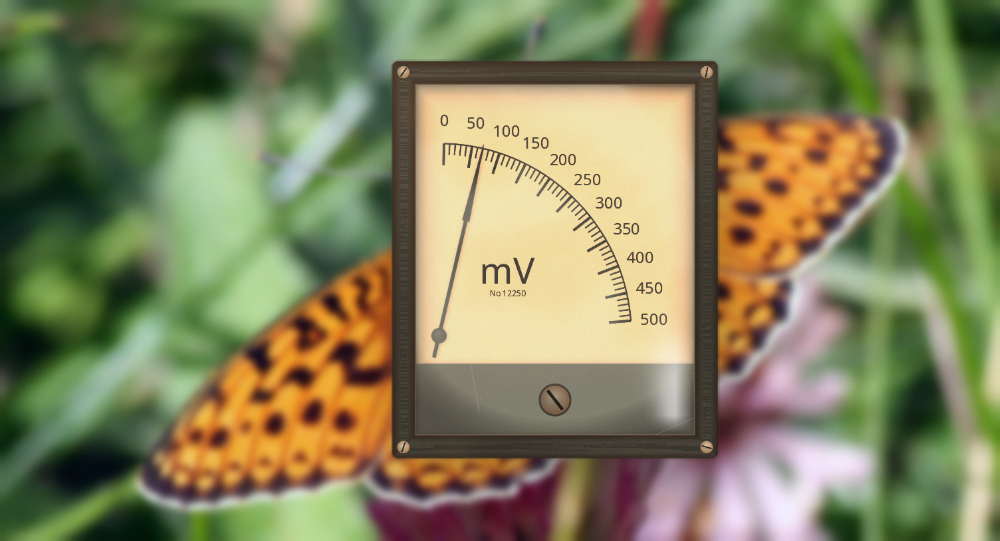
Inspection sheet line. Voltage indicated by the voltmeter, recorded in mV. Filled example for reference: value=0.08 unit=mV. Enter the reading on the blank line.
value=70 unit=mV
